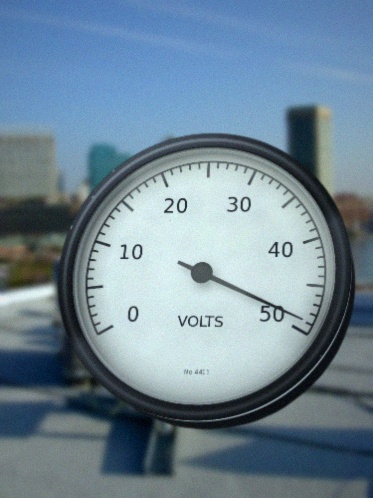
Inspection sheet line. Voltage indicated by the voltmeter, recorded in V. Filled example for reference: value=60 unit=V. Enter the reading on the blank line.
value=49 unit=V
